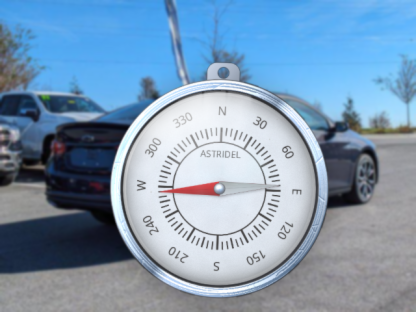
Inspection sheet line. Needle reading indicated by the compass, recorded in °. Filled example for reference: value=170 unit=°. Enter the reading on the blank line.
value=265 unit=°
